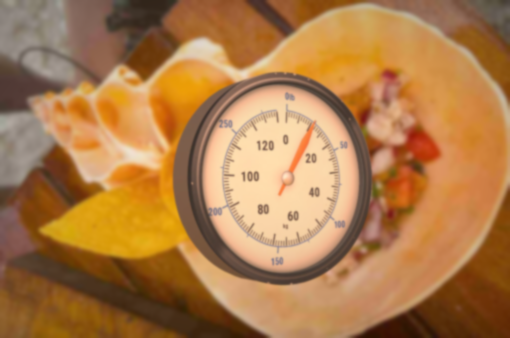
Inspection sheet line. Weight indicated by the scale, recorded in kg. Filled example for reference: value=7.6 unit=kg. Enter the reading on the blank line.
value=10 unit=kg
